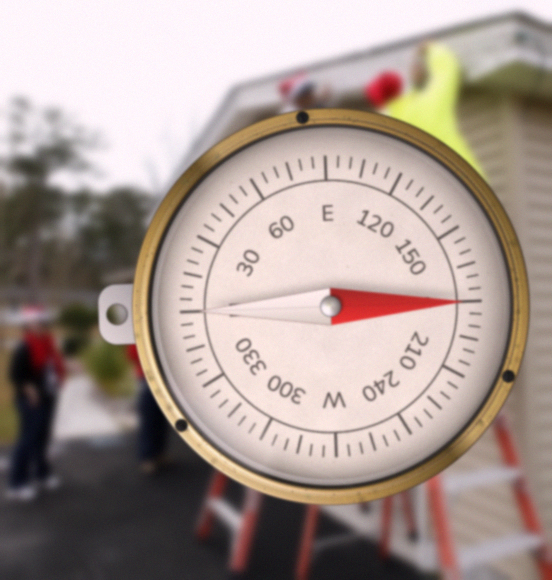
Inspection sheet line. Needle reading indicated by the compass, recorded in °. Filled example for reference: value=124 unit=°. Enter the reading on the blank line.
value=180 unit=°
